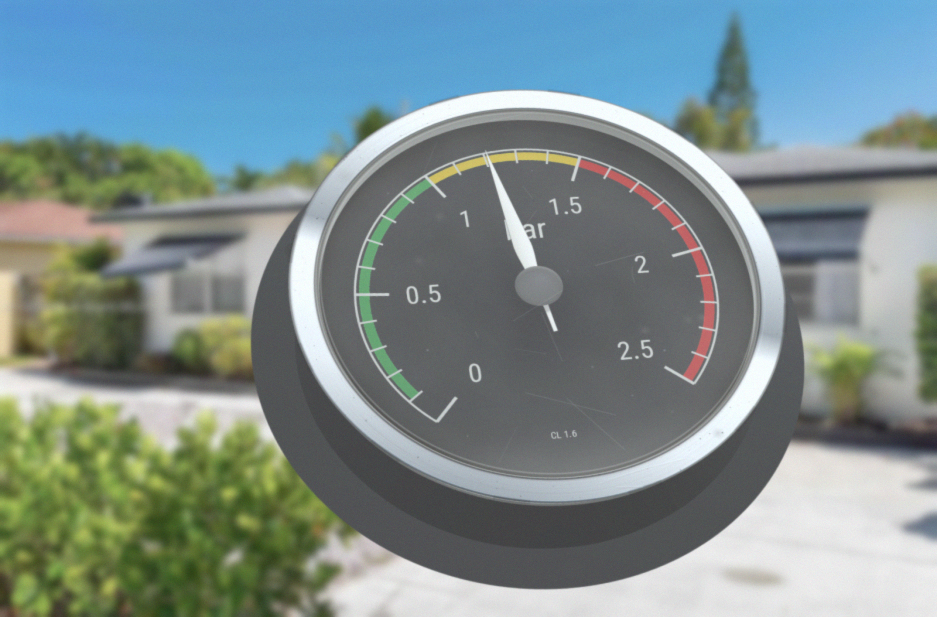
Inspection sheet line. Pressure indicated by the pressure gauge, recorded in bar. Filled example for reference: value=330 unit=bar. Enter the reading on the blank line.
value=1.2 unit=bar
